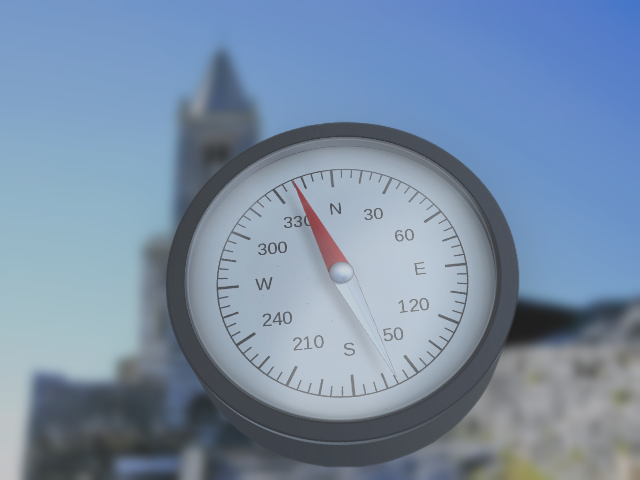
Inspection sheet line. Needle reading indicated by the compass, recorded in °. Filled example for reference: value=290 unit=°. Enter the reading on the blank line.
value=340 unit=°
